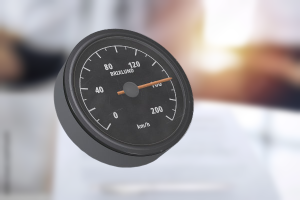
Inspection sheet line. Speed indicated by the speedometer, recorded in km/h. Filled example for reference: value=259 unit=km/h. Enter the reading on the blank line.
value=160 unit=km/h
